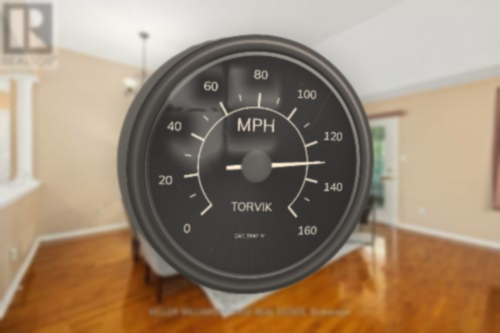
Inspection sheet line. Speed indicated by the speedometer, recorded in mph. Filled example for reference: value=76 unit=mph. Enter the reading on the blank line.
value=130 unit=mph
